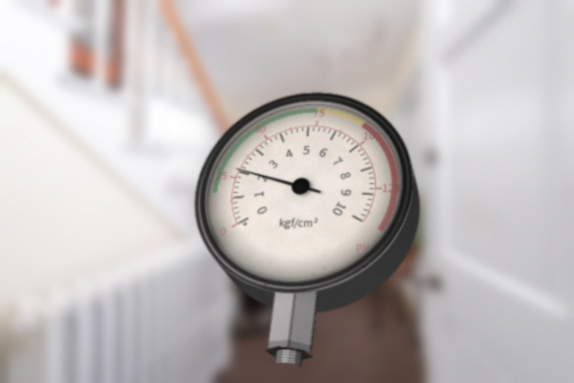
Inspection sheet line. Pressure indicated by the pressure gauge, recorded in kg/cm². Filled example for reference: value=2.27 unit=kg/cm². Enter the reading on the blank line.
value=2 unit=kg/cm²
